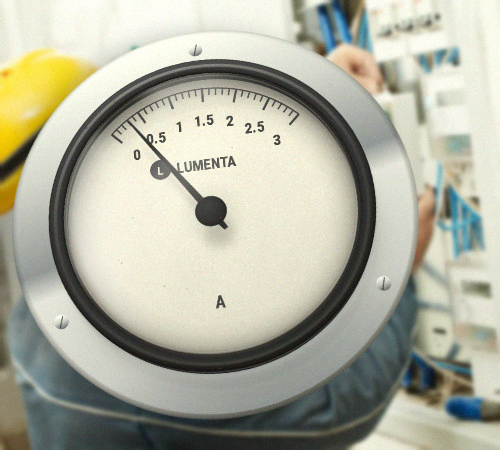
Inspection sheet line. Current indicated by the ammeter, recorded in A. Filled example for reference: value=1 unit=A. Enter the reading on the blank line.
value=0.3 unit=A
